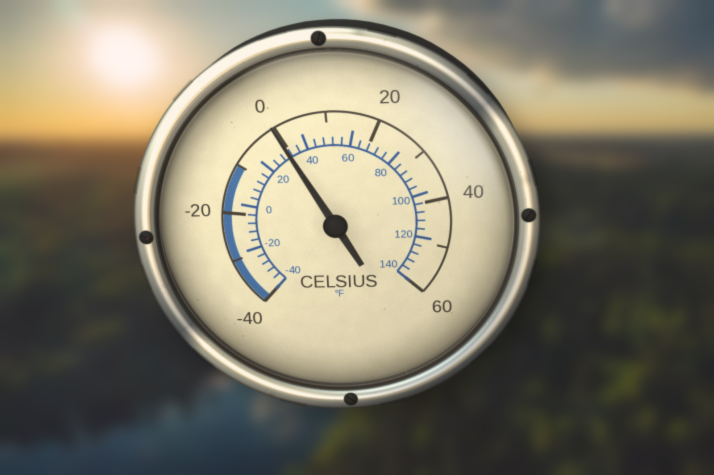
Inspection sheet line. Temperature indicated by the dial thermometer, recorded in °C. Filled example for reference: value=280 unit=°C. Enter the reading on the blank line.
value=0 unit=°C
